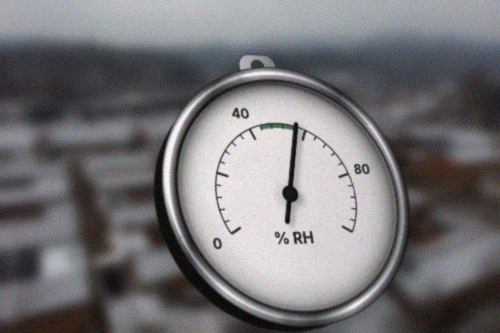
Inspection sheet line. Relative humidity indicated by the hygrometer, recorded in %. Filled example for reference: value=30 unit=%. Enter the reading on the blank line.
value=56 unit=%
